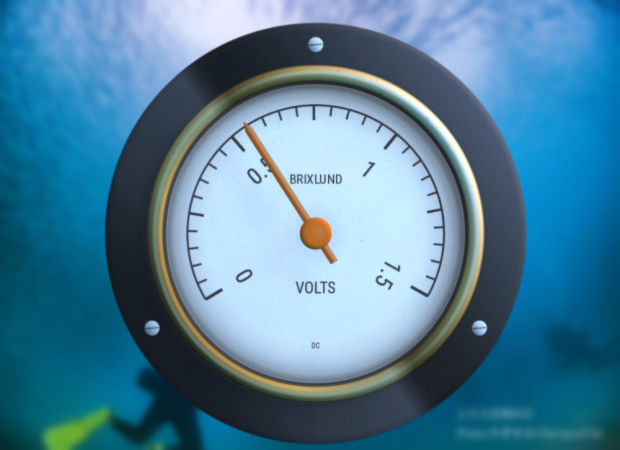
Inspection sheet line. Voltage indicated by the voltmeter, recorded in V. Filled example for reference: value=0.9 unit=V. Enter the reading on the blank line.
value=0.55 unit=V
